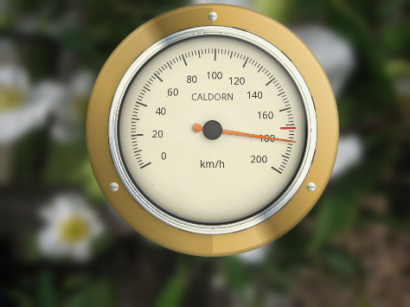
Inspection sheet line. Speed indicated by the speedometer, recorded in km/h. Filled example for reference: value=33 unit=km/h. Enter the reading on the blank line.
value=180 unit=km/h
